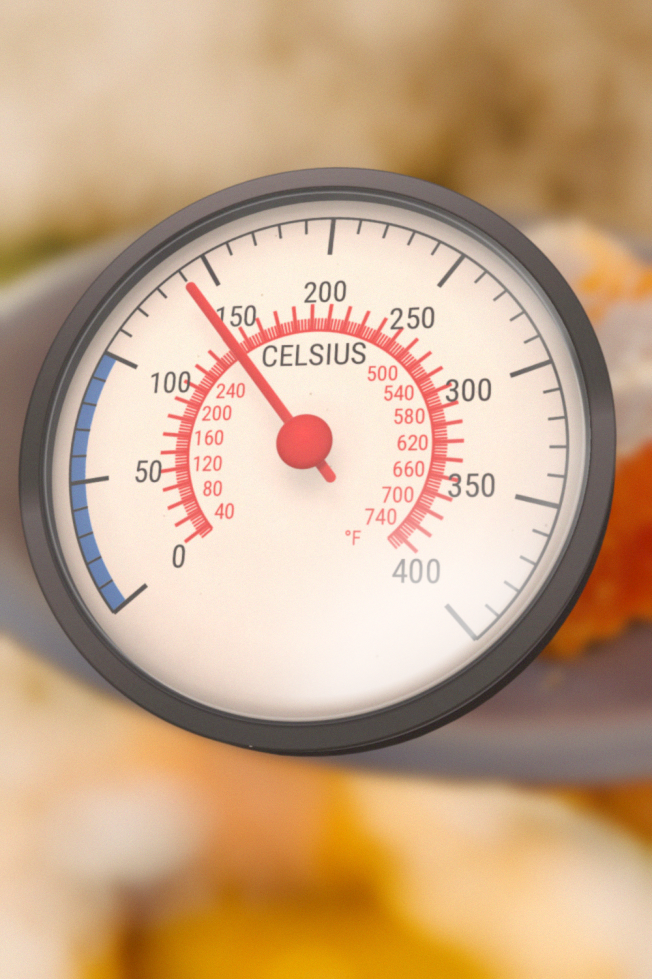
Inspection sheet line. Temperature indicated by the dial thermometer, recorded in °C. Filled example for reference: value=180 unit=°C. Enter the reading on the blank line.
value=140 unit=°C
